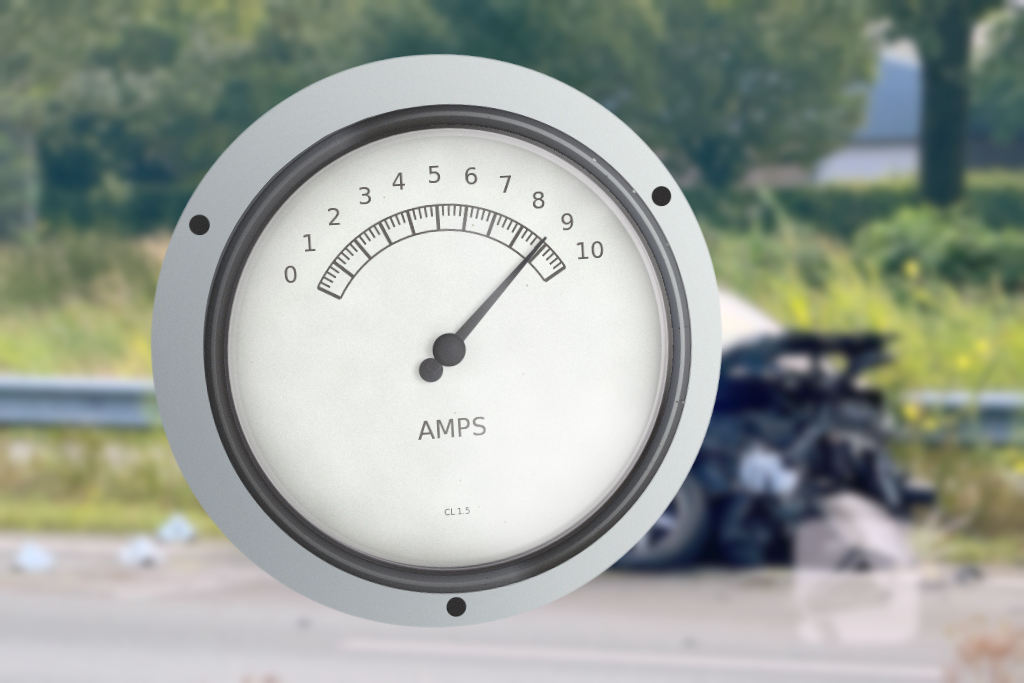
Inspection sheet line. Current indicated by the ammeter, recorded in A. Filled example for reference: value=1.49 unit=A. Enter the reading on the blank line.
value=8.8 unit=A
